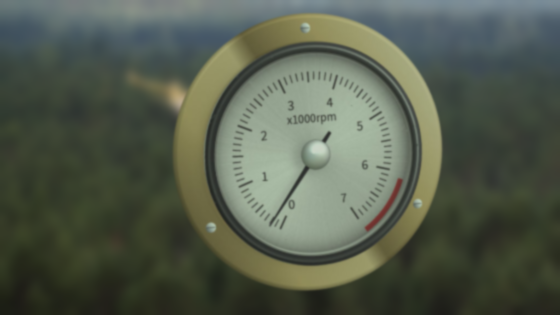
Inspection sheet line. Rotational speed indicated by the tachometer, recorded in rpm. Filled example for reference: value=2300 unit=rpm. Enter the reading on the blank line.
value=200 unit=rpm
